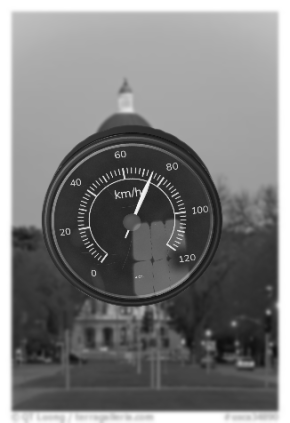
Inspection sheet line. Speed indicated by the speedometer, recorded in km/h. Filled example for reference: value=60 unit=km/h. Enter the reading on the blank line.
value=74 unit=km/h
